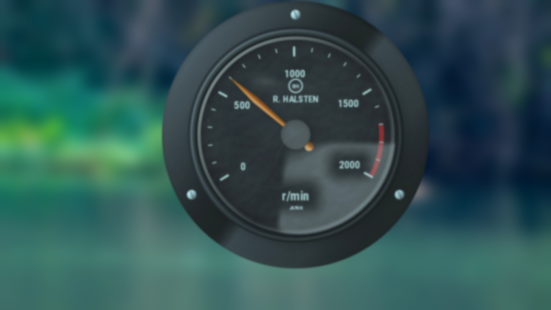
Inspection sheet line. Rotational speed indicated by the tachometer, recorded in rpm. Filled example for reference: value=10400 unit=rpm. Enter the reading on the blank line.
value=600 unit=rpm
